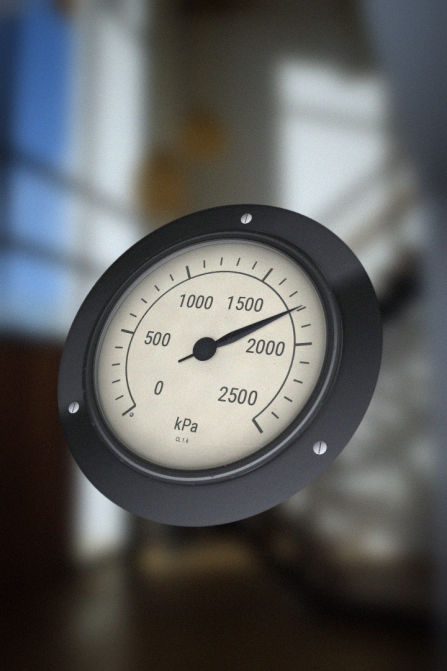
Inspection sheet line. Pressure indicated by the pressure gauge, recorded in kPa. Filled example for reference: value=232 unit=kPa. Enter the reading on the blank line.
value=1800 unit=kPa
